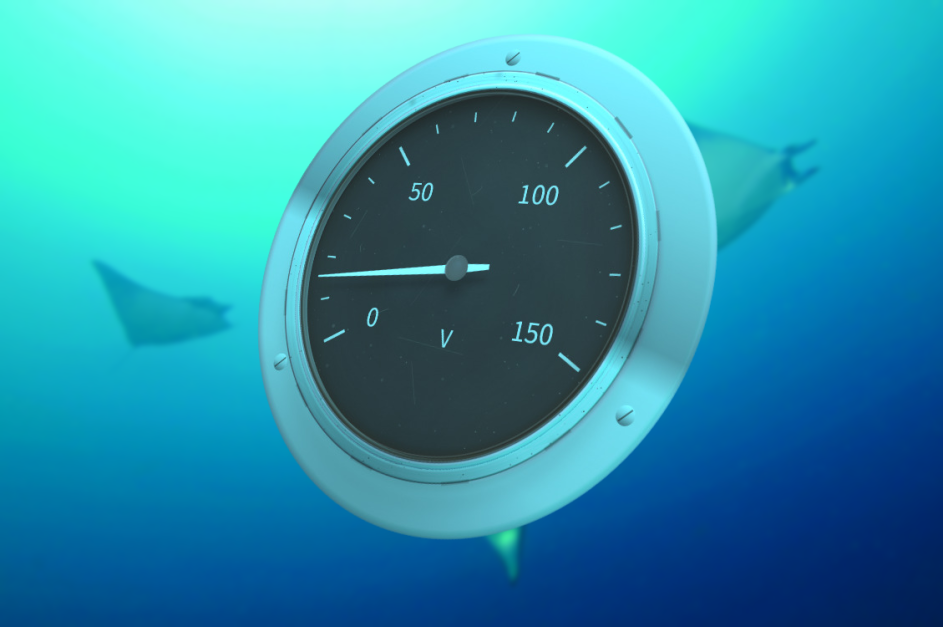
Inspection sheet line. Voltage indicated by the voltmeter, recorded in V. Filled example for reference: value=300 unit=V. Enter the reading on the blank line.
value=15 unit=V
